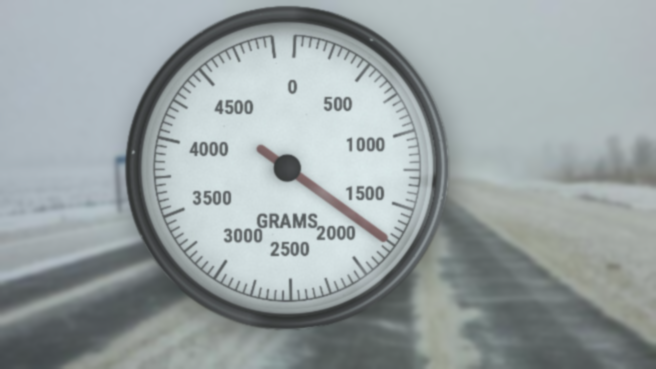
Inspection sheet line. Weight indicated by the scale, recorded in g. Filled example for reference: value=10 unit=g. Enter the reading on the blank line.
value=1750 unit=g
